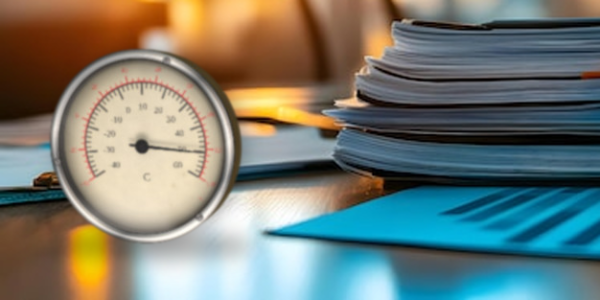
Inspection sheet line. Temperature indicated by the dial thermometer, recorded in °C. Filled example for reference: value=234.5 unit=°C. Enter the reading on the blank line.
value=50 unit=°C
